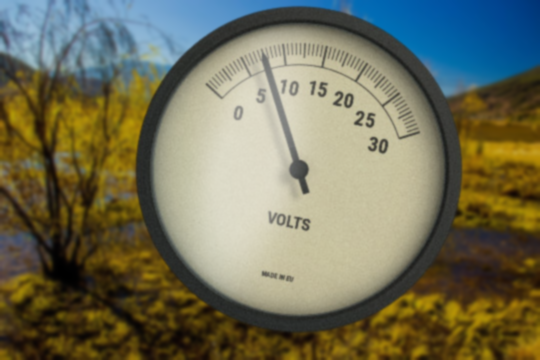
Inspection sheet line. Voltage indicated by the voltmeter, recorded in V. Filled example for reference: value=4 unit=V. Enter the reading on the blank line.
value=7.5 unit=V
